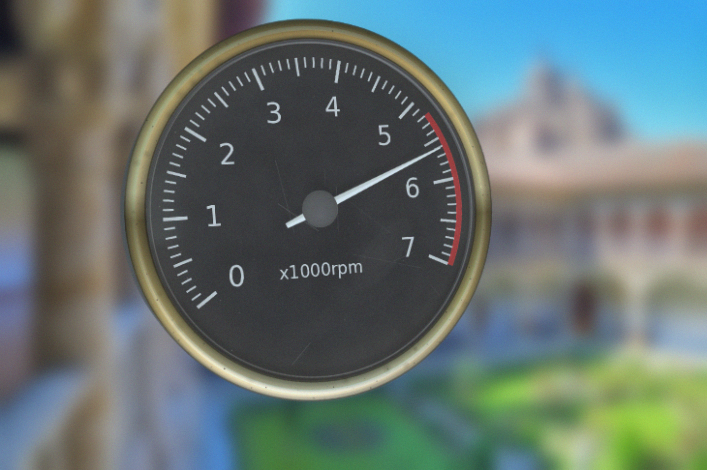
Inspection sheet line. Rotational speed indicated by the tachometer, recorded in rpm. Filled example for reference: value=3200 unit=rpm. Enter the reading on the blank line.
value=5600 unit=rpm
